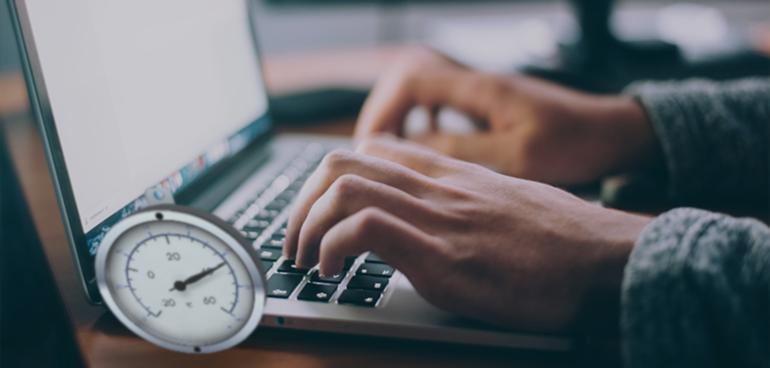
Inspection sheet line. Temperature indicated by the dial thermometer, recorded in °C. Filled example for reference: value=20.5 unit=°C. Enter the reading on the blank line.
value=40 unit=°C
